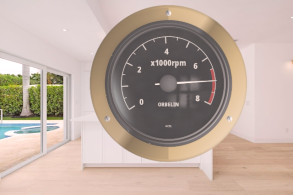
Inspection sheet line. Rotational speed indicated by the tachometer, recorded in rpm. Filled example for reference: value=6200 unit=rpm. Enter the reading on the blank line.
value=7000 unit=rpm
